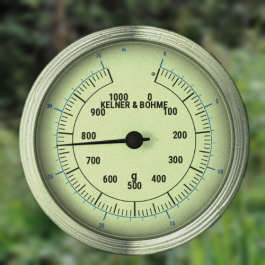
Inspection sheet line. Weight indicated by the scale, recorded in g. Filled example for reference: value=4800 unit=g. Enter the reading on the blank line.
value=770 unit=g
